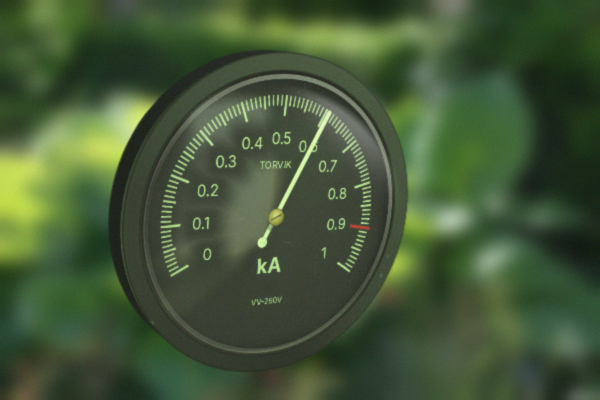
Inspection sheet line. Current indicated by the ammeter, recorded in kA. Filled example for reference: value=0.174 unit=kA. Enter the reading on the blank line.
value=0.6 unit=kA
